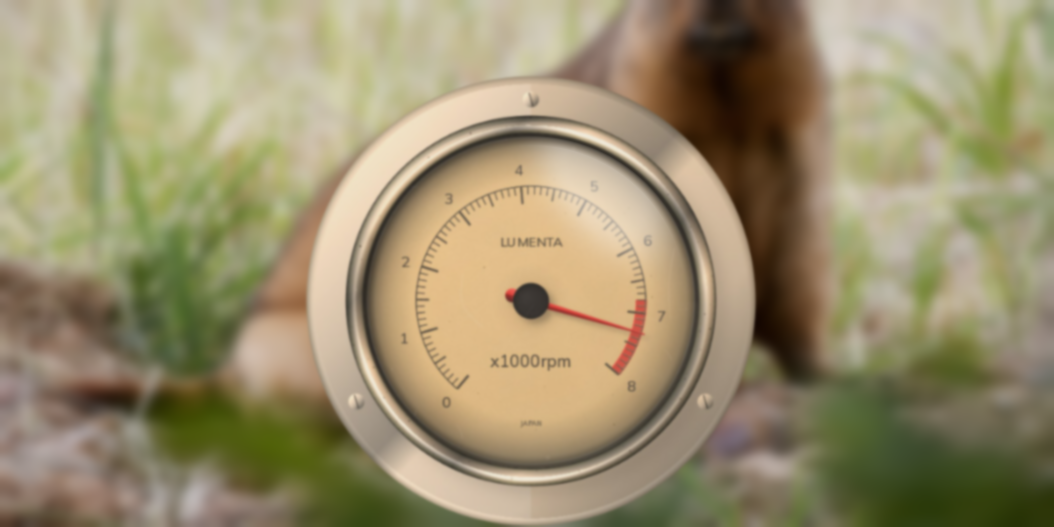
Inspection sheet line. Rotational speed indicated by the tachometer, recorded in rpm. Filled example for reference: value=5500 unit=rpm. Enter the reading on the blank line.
value=7300 unit=rpm
